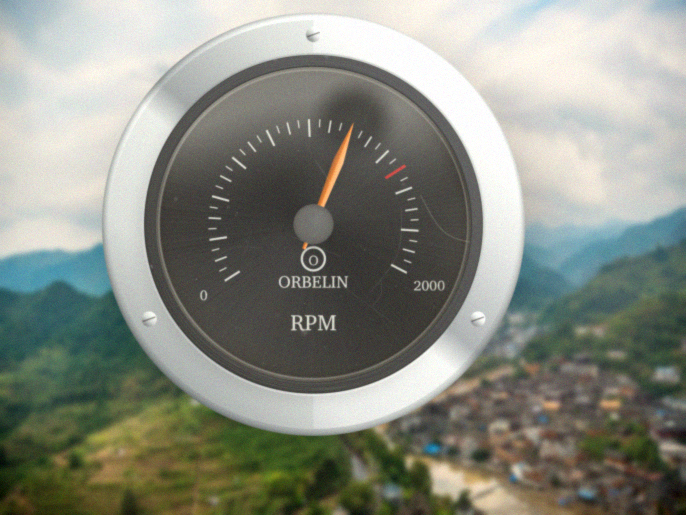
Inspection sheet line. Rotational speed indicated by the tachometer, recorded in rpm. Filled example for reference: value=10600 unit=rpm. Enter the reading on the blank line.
value=1200 unit=rpm
